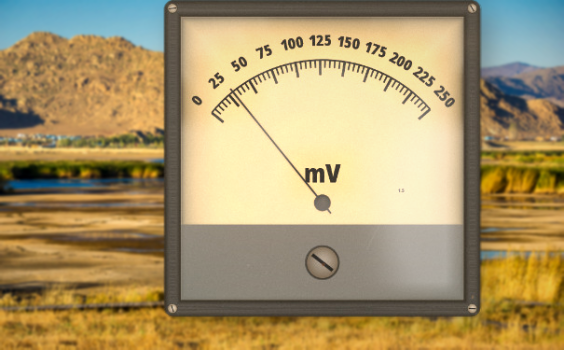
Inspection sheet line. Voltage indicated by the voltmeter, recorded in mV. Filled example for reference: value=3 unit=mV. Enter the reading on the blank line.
value=30 unit=mV
